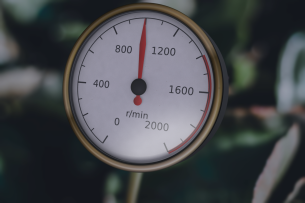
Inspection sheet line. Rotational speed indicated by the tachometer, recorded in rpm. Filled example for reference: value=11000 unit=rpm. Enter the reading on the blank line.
value=1000 unit=rpm
